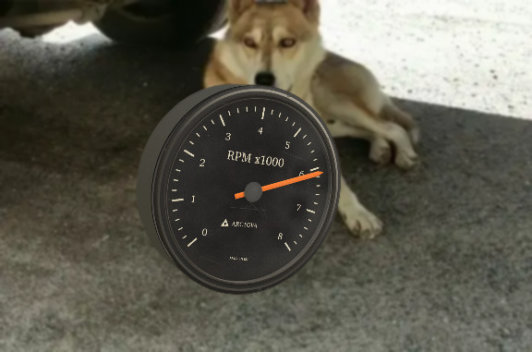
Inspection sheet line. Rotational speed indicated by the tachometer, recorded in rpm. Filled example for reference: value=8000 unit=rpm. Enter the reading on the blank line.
value=6100 unit=rpm
